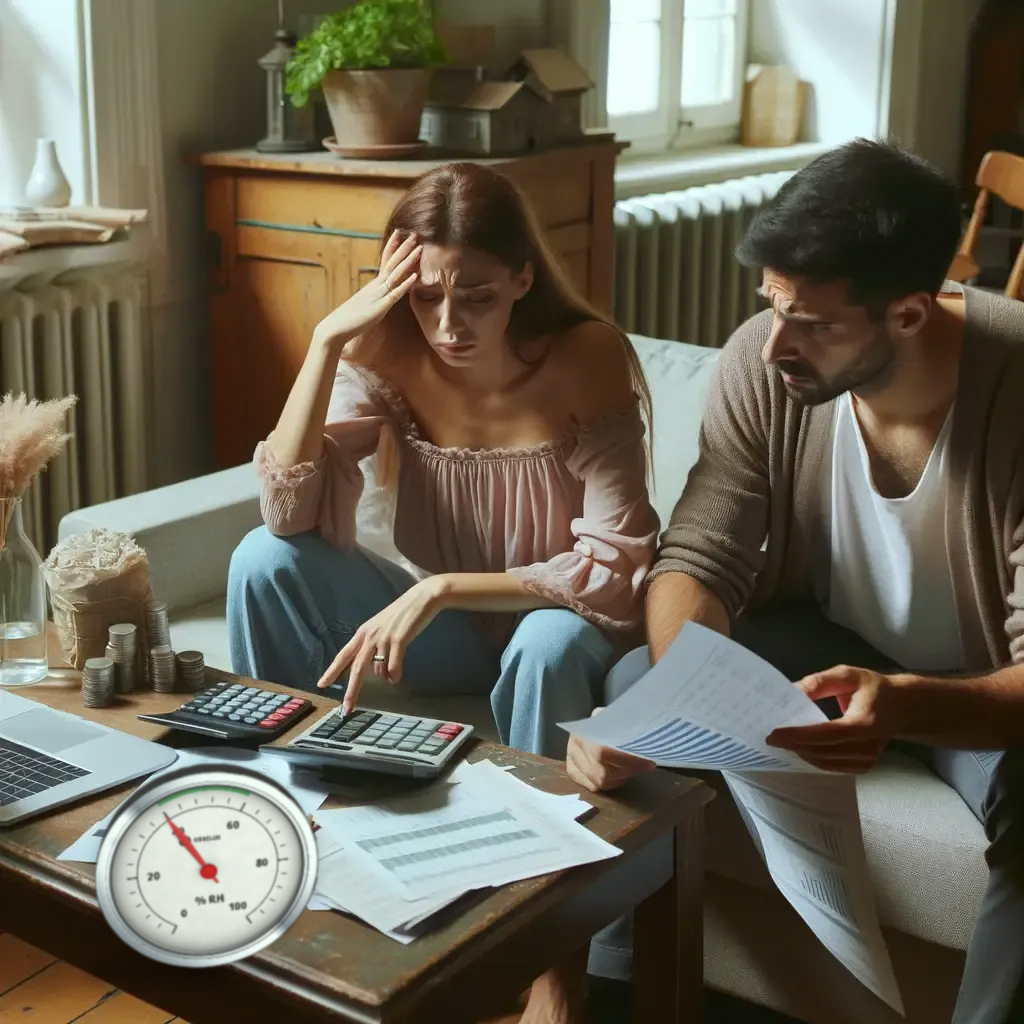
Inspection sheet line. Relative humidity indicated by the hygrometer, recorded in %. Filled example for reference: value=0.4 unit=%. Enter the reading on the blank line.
value=40 unit=%
